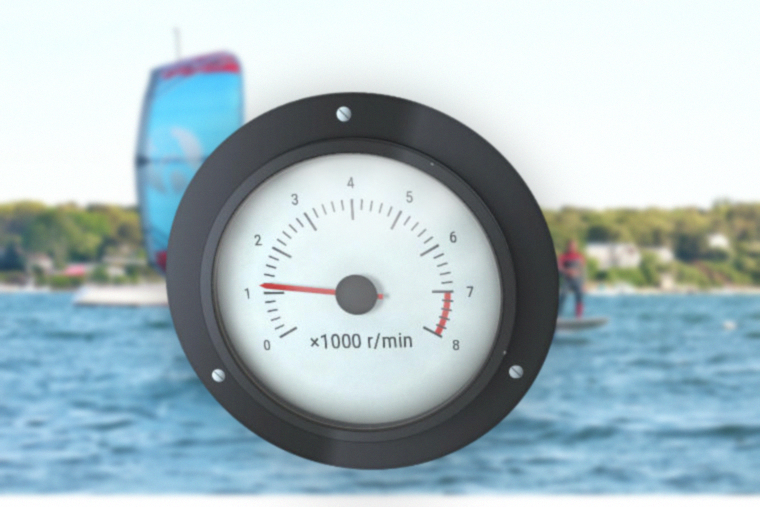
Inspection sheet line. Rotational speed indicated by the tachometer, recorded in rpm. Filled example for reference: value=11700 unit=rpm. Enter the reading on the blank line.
value=1200 unit=rpm
